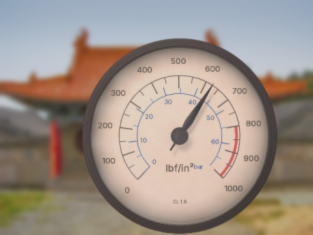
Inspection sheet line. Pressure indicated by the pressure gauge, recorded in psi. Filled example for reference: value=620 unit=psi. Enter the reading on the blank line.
value=625 unit=psi
